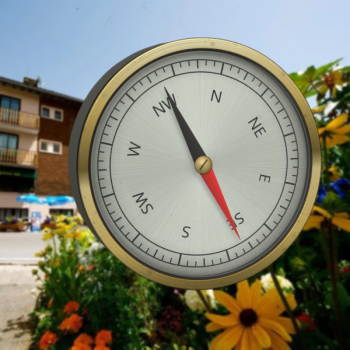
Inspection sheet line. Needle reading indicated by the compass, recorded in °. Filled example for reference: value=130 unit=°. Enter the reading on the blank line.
value=140 unit=°
